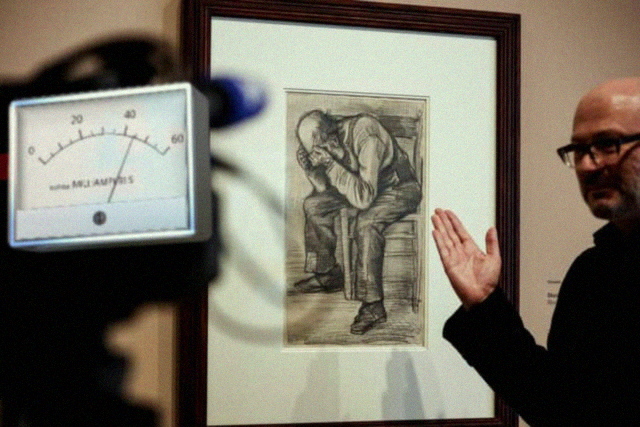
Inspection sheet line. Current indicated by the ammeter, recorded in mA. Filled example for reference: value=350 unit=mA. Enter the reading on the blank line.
value=45 unit=mA
